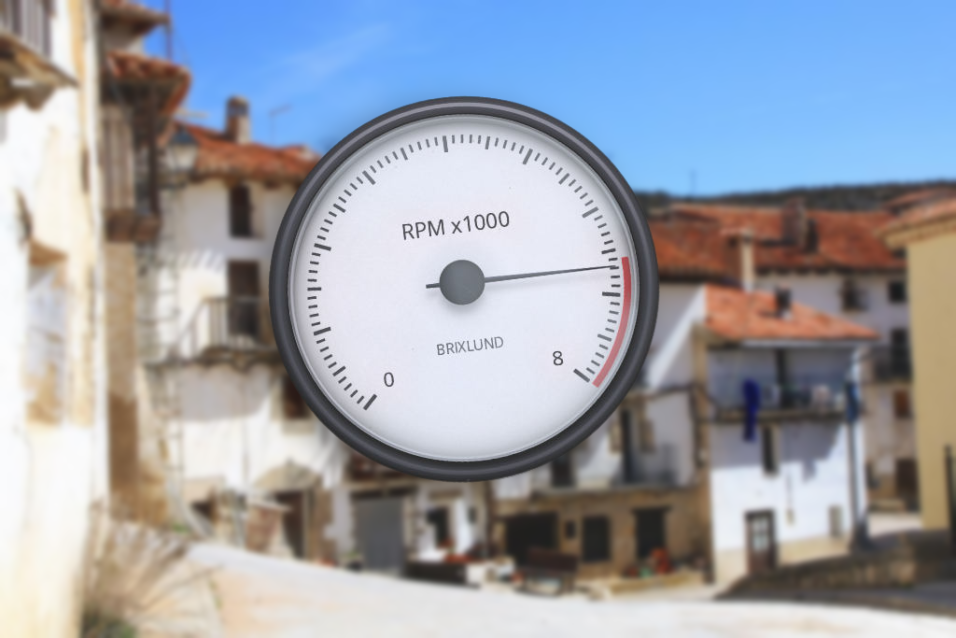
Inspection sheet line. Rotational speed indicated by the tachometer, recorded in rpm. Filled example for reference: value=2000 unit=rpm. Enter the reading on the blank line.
value=6700 unit=rpm
